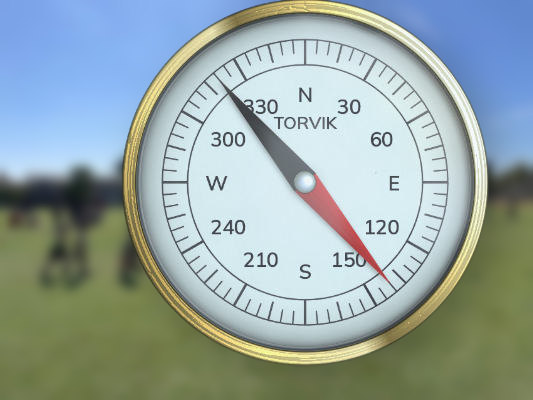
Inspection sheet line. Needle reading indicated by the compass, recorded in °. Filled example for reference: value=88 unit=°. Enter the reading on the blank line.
value=140 unit=°
